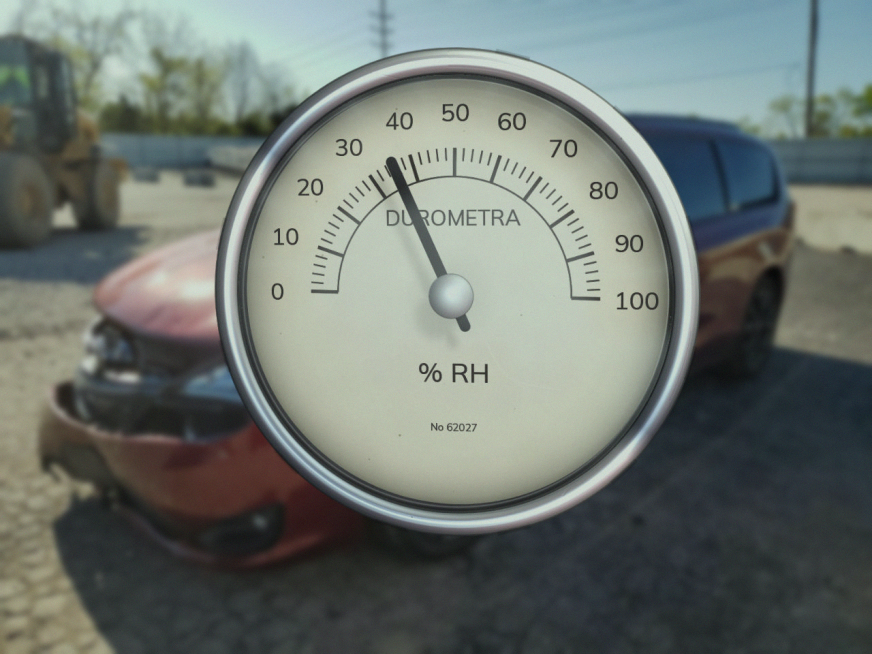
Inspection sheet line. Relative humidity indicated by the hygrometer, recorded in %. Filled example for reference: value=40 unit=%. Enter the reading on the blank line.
value=36 unit=%
